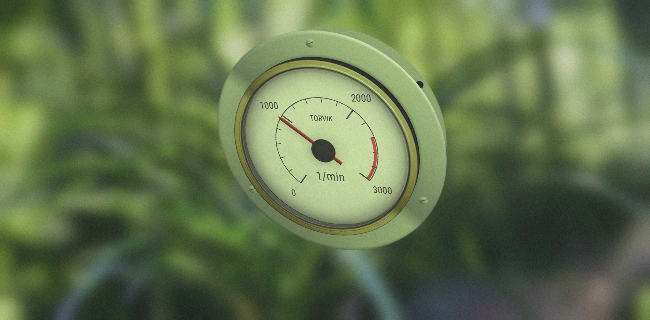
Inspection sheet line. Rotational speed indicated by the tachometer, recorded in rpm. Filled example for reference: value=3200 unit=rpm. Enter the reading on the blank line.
value=1000 unit=rpm
